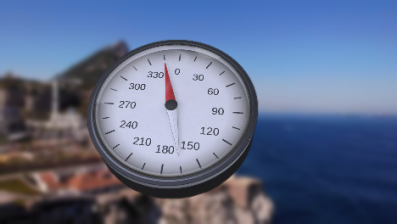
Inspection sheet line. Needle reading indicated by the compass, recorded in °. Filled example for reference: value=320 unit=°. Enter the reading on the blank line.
value=345 unit=°
